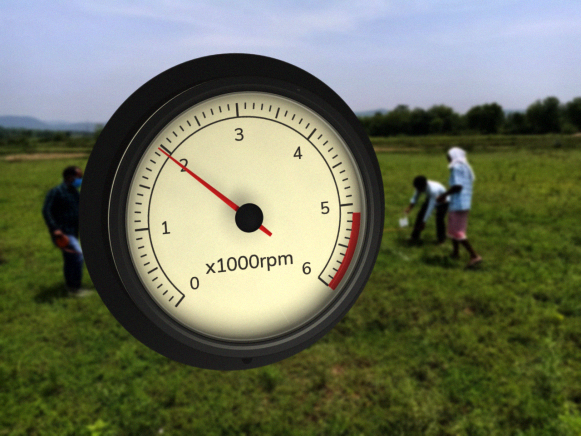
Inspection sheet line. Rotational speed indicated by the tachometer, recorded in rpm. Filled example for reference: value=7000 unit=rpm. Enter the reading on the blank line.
value=1950 unit=rpm
